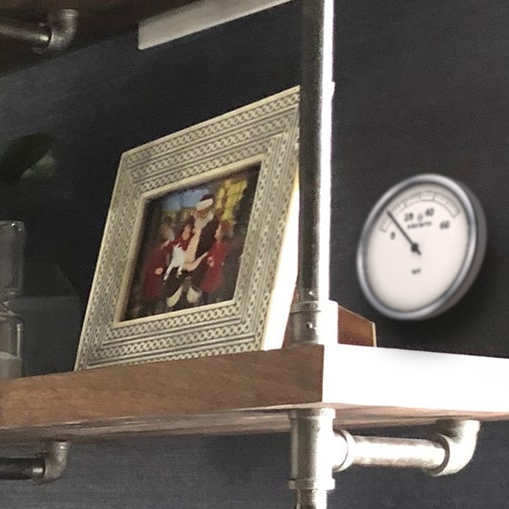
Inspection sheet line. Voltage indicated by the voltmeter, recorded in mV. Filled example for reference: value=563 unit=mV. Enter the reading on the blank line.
value=10 unit=mV
